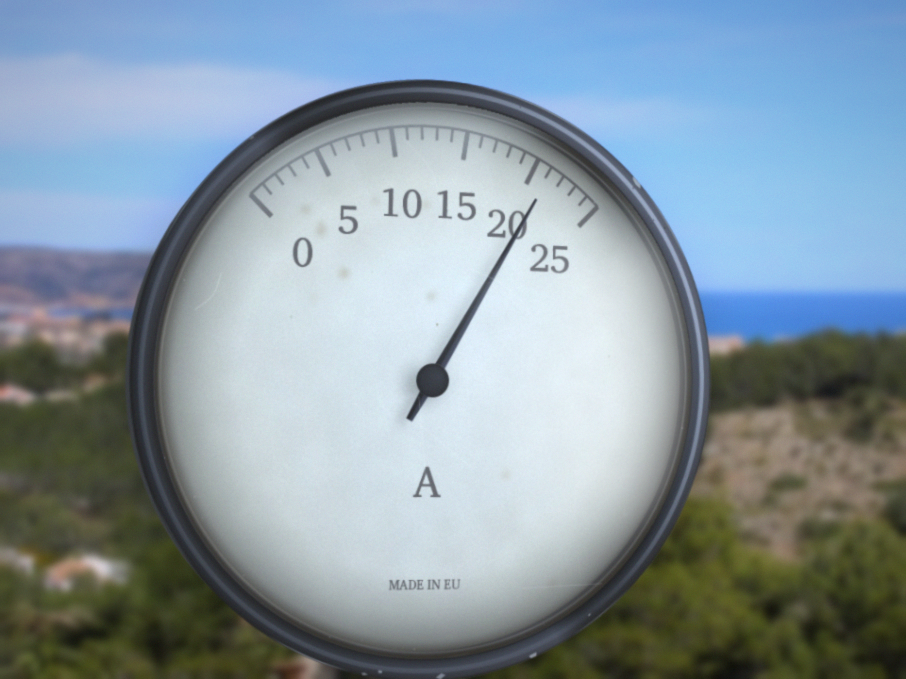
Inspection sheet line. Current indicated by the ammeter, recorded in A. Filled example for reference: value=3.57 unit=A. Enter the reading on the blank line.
value=21 unit=A
